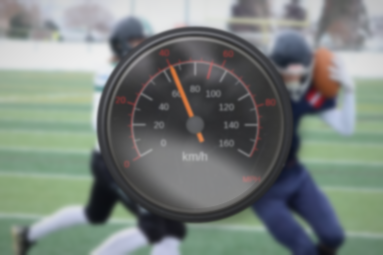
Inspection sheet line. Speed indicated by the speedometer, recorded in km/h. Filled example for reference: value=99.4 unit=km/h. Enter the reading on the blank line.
value=65 unit=km/h
